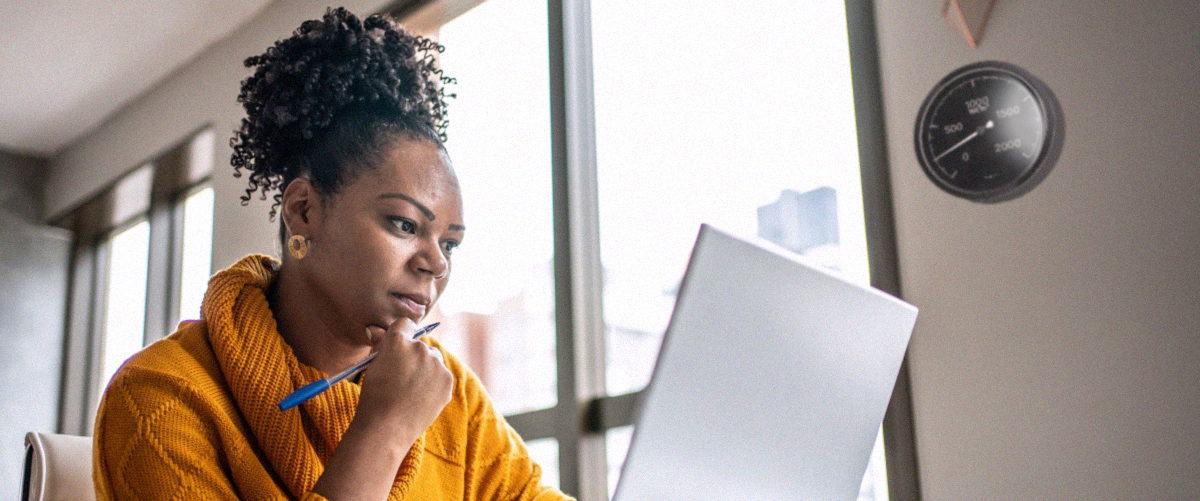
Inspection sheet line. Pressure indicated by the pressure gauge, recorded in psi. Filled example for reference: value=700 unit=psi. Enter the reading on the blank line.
value=200 unit=psi
